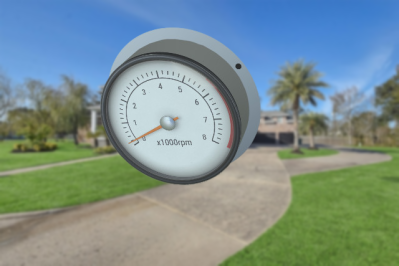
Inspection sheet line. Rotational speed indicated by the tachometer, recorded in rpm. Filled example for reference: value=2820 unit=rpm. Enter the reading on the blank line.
value=200 unit=rpm
